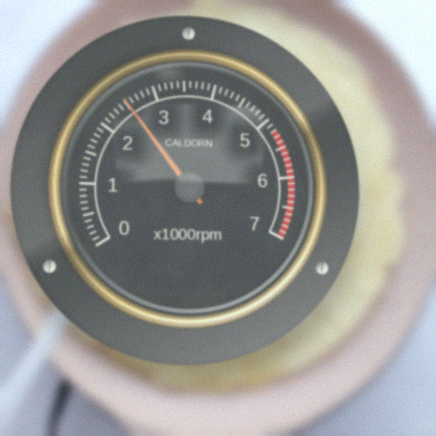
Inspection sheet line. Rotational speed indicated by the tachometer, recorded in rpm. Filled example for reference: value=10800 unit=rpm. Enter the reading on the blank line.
value=2500 unit=rpm
